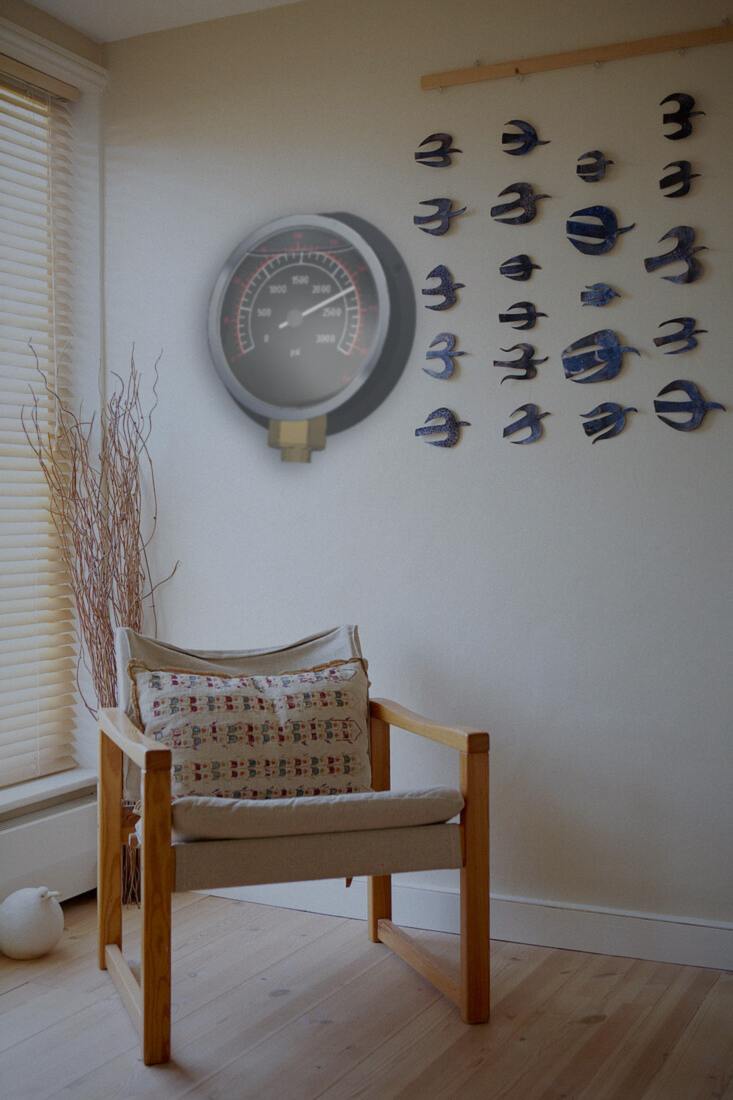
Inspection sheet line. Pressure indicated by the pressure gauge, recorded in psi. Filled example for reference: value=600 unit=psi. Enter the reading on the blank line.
value=2300 unit=psi
